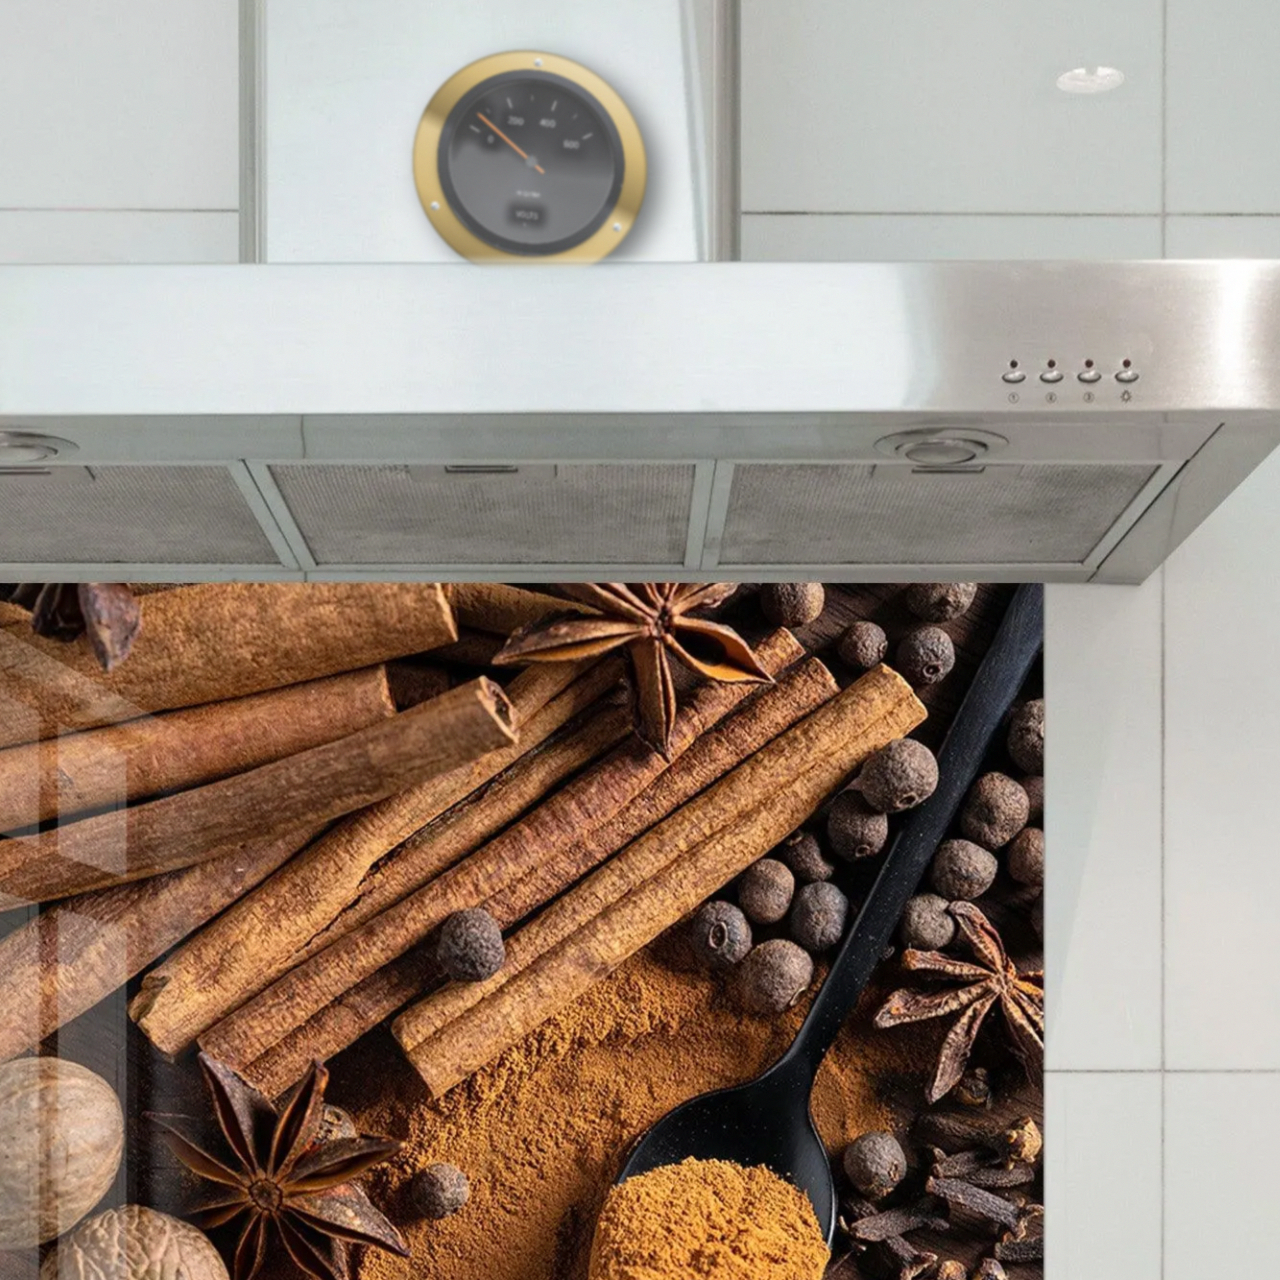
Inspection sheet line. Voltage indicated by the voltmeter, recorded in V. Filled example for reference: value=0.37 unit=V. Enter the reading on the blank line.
value=50 unit=V
